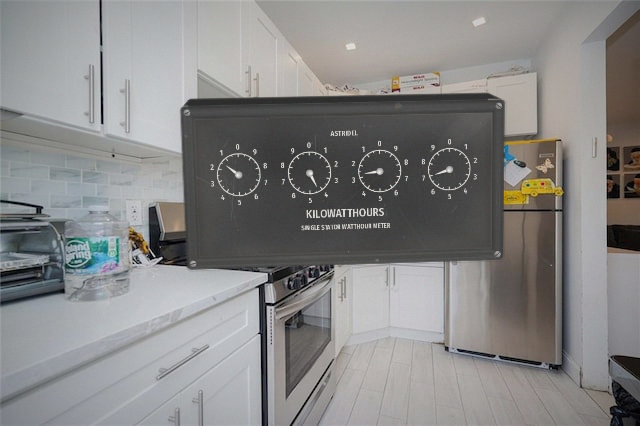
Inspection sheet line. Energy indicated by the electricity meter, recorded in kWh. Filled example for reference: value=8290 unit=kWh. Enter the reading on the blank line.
value=1427 unit=kWh
